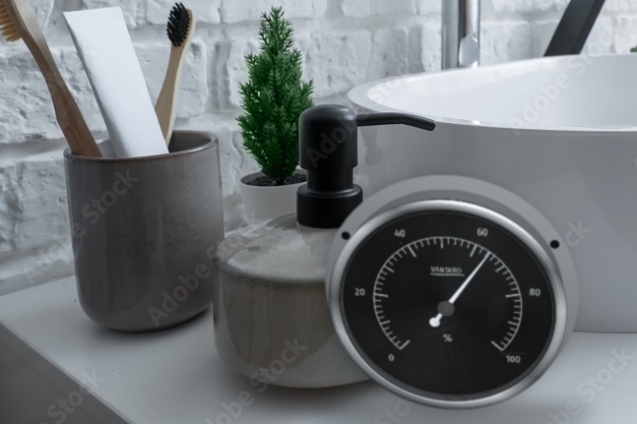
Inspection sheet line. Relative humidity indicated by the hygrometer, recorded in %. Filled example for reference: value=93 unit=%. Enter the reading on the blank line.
value=64 unit=%
